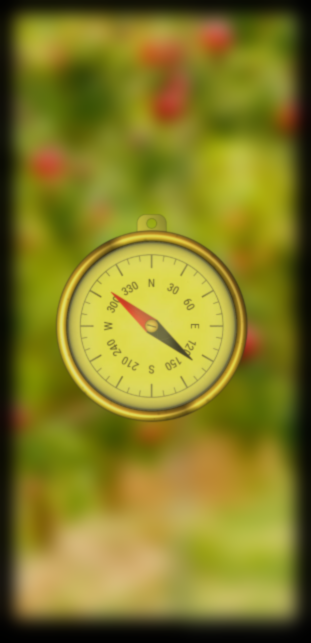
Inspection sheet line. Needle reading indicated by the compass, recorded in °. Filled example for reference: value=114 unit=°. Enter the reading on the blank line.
value=310 unit=°
